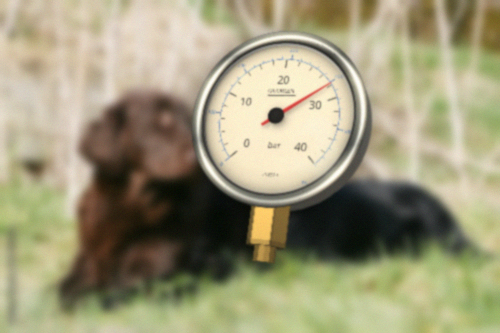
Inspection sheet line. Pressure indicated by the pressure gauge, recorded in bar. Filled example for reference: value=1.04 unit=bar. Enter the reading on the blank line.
value=28 unit=bar
